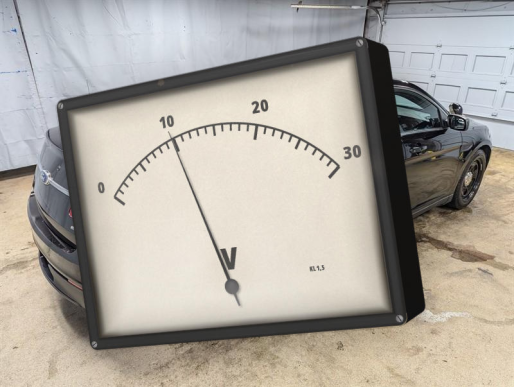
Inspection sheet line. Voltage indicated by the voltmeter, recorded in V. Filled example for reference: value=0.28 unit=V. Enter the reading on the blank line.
value=10 unit=V
